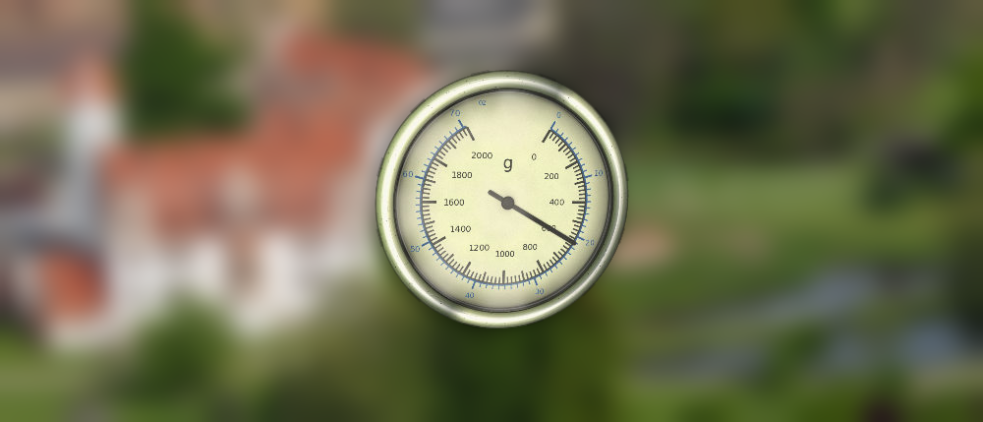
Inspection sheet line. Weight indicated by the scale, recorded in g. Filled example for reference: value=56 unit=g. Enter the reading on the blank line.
value=600 unit=g
